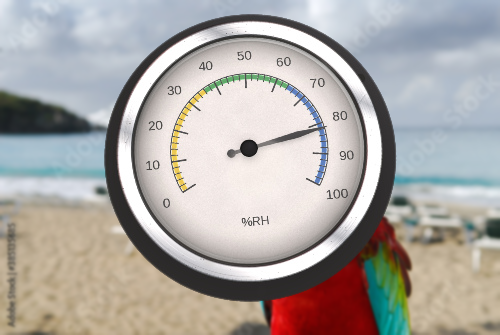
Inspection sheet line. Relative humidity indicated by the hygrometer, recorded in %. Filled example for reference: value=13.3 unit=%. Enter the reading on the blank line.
value=82 unit=%
